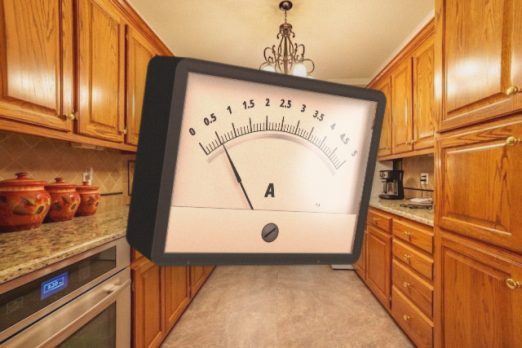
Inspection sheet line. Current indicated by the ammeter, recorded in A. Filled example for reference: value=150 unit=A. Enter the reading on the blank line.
value=0.5 unit=A
